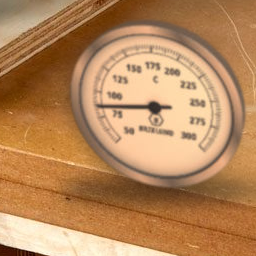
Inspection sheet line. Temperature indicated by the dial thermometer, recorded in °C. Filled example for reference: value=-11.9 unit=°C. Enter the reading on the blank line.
value=87.5 unit=°C
